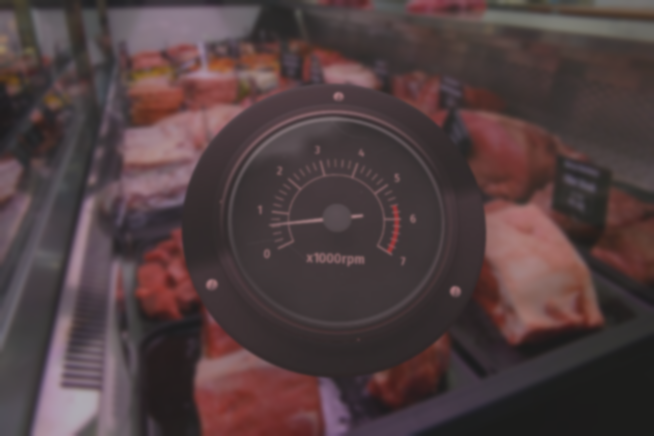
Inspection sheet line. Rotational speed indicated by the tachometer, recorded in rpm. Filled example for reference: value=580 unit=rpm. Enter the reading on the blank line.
value=600 unit=rpm
